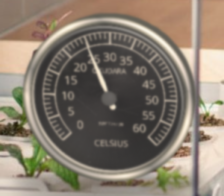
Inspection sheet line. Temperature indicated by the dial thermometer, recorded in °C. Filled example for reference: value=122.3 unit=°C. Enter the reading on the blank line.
value=25 unit=°C
